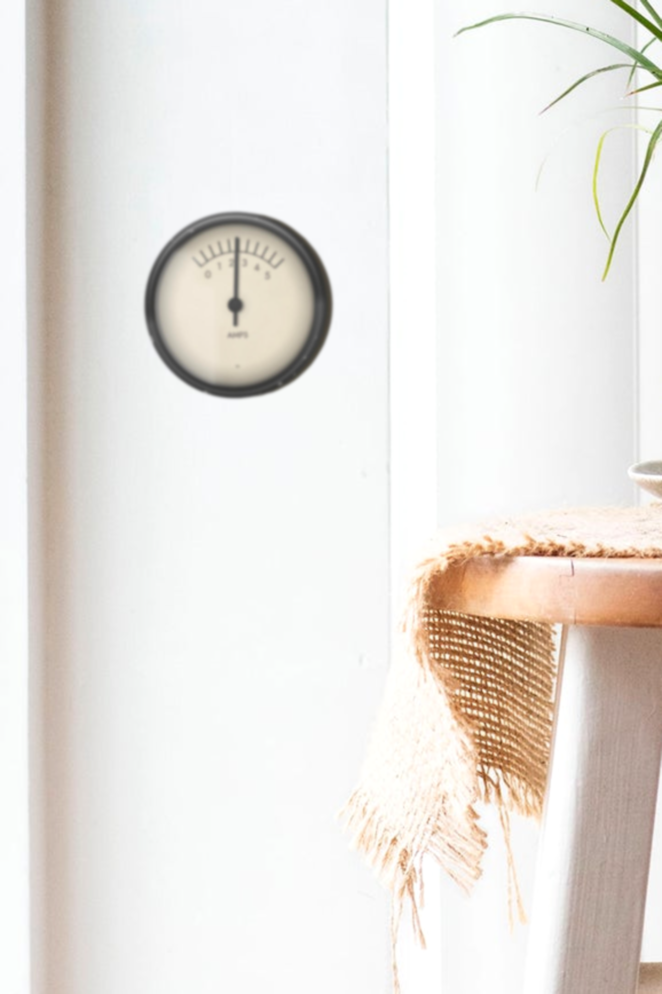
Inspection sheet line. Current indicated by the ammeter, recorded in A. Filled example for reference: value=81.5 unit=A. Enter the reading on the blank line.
value=2.5 unit=A
